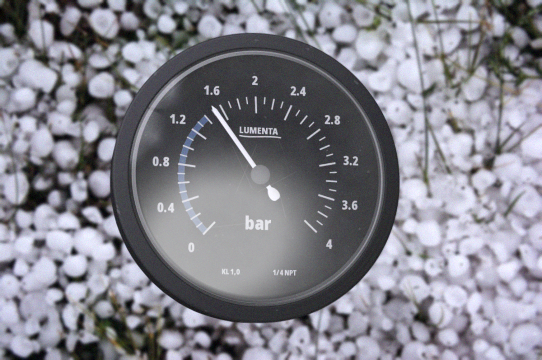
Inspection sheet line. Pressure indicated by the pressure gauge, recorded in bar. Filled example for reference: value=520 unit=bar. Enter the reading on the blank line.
value=1.5 unit=bar
